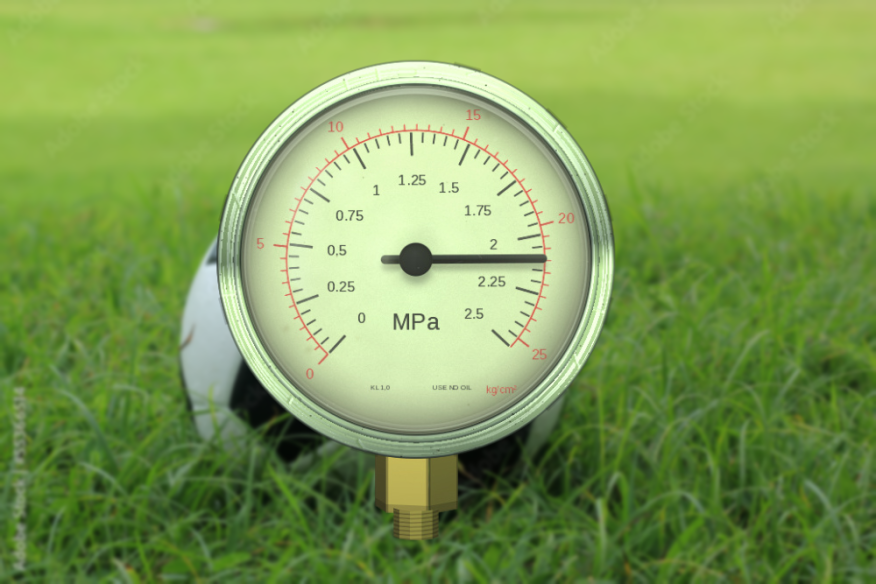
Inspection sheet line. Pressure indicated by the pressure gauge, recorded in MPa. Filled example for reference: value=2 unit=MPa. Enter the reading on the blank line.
value=2.1 unit=MPa
